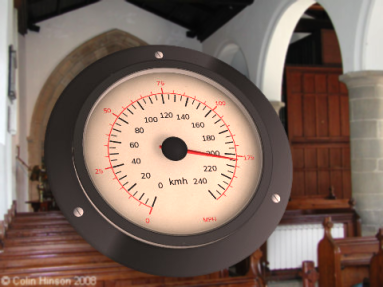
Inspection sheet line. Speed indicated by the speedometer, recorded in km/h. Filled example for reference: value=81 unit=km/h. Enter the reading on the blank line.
value=205 unit=km/h
